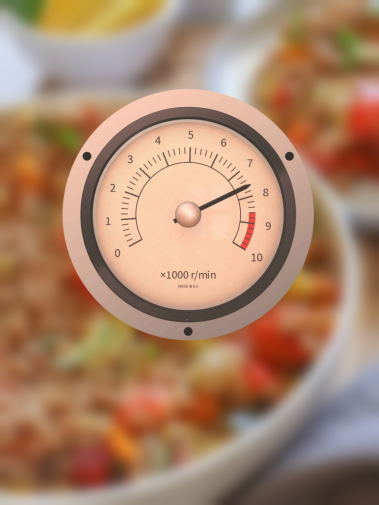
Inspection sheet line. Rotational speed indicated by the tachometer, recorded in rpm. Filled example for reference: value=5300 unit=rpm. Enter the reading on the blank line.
value=7600 unit=rpm
